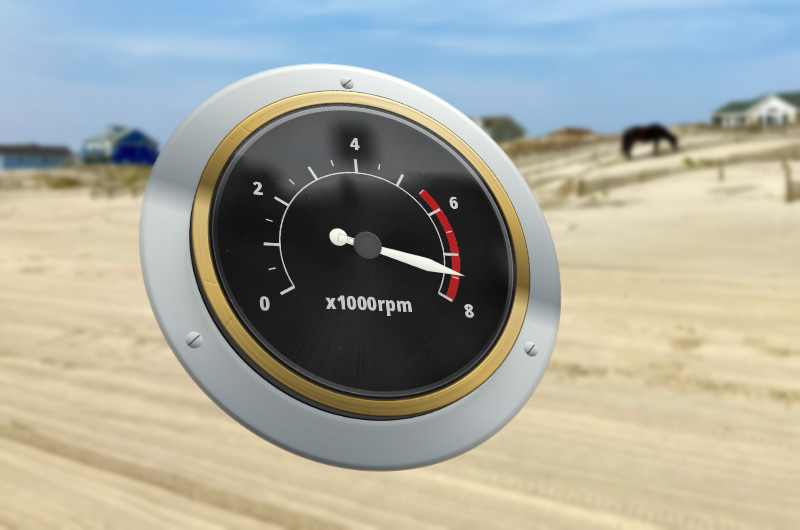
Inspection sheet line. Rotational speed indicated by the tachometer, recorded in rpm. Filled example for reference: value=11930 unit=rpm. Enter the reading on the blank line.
value=7500 unit=rpm
